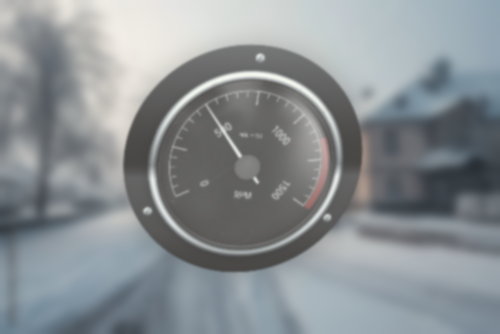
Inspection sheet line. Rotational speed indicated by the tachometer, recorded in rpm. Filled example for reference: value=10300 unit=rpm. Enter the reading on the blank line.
value=500 unit=rpm
